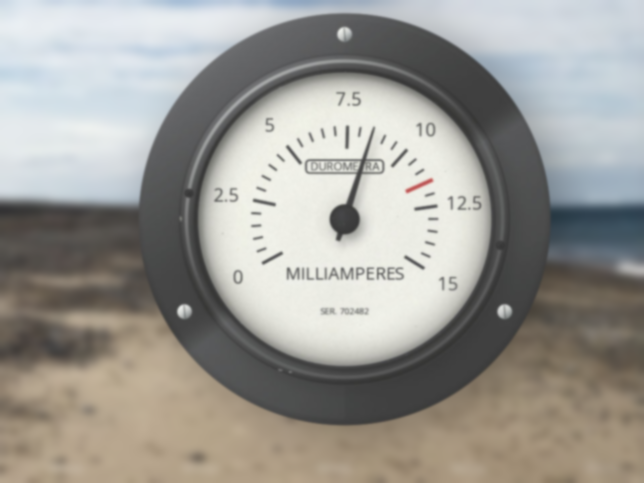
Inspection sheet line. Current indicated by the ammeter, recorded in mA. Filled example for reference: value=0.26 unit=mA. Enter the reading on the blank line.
value=8.5 unit=mA
